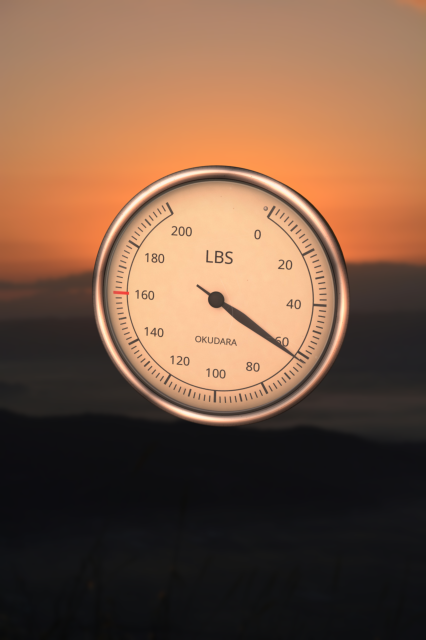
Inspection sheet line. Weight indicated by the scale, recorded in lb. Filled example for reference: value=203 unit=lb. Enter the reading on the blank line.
value=62 unit=lb
